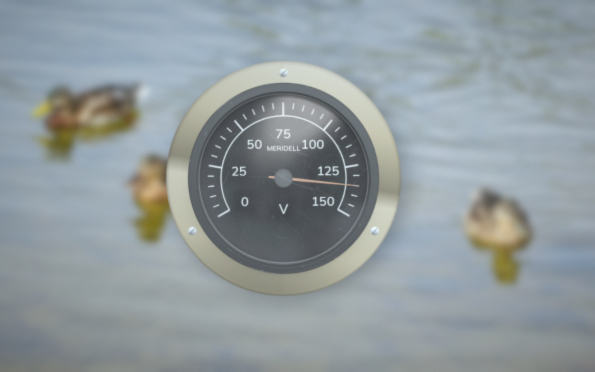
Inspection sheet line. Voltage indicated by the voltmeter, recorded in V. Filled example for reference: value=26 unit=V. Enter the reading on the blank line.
value=135 unit=V
